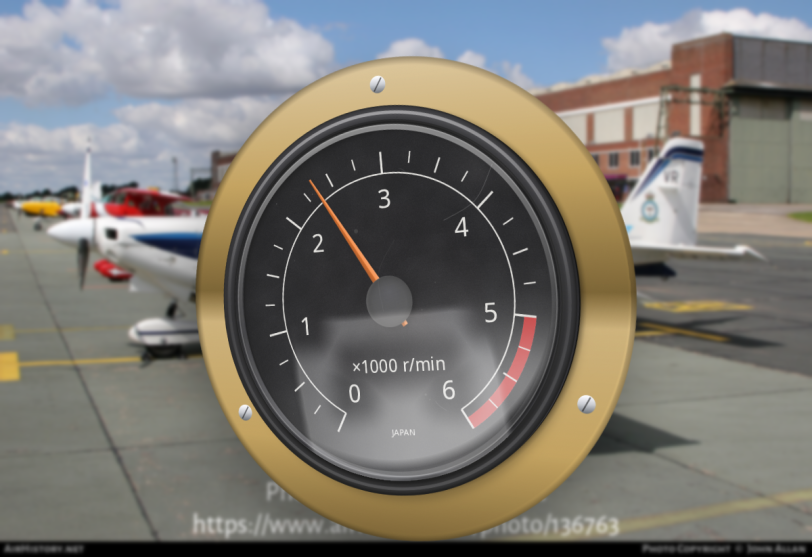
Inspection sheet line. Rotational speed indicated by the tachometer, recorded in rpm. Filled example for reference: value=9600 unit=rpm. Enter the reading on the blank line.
value=2375 unit=rpm
